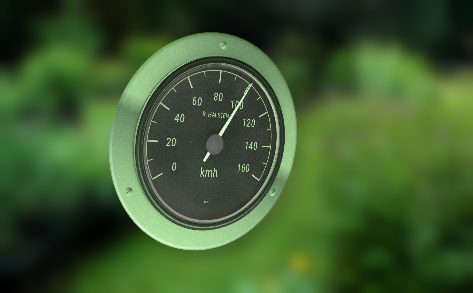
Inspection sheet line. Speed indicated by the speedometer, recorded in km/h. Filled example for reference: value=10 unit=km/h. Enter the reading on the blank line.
value=100 unit=km/h
